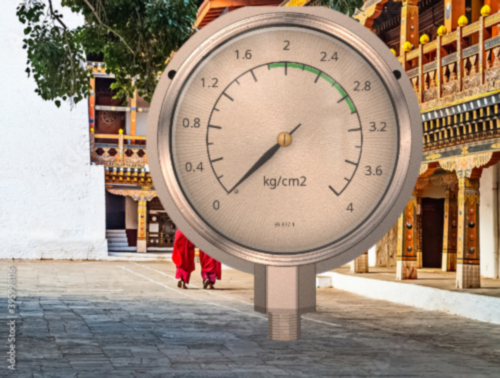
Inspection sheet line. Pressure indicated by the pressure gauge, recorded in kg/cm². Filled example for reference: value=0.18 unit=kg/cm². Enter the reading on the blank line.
value=0 unit=kg/cm²
